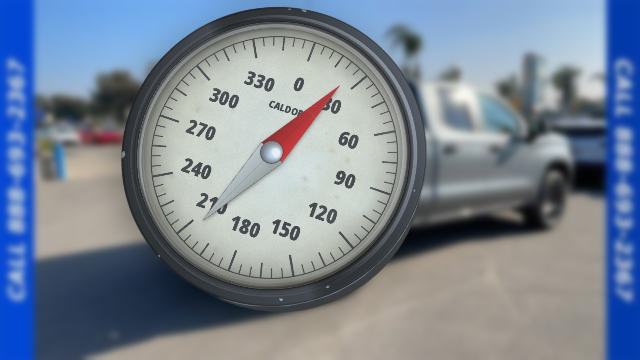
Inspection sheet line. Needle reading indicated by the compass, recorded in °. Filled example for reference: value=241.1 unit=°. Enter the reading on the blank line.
value=25 unit=°
